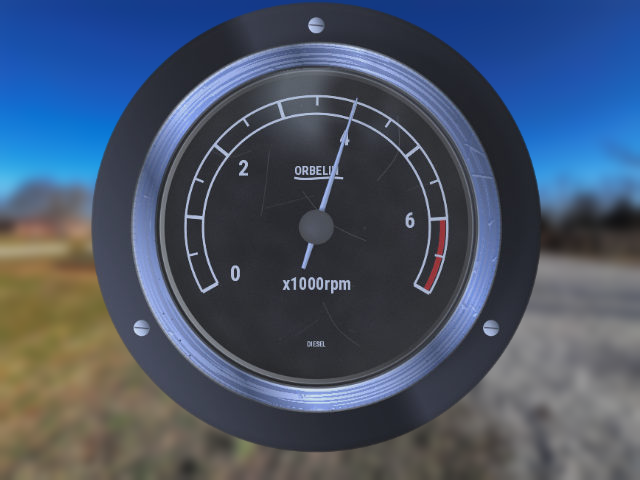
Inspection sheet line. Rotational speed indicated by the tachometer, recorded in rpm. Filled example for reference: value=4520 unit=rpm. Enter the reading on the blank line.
value=4000 unit=rpm
